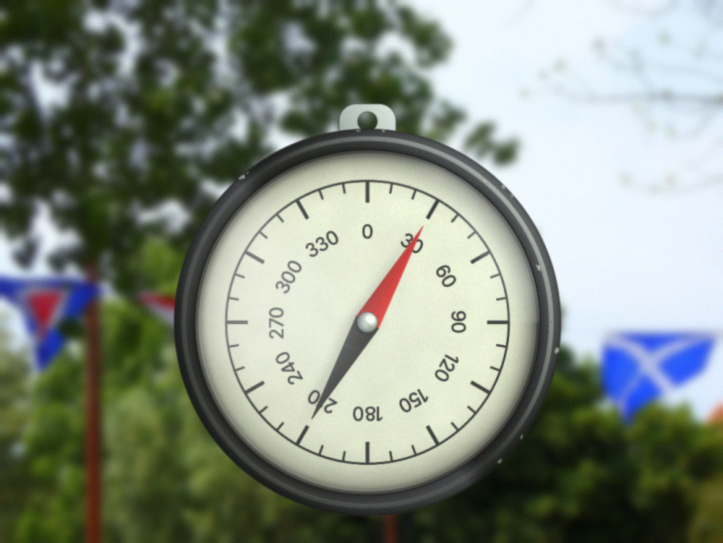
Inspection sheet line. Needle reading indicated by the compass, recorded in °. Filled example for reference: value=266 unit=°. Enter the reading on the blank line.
value=30 unit=°
